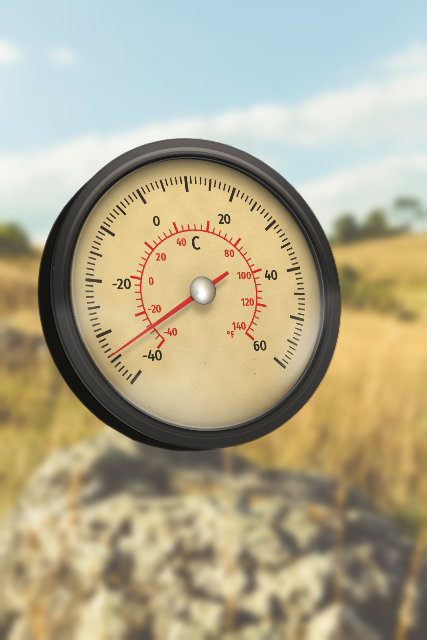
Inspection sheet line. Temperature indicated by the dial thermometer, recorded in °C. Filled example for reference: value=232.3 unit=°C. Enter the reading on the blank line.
value=-34 unit=°C
